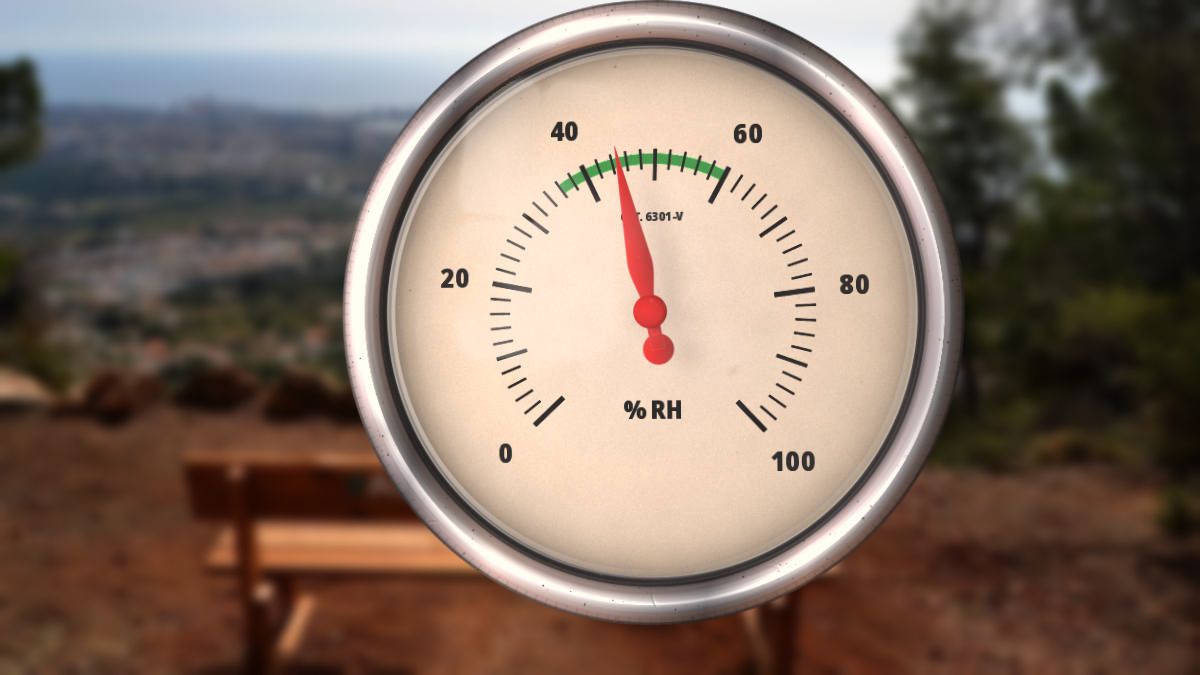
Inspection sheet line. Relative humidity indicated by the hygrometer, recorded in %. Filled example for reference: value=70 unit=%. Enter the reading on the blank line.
value=45 unit=%
